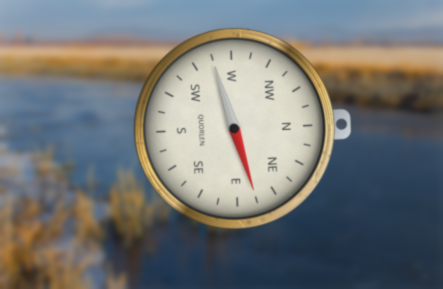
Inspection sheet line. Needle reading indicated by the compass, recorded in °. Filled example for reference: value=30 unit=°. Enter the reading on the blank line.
value=75 unit=°
